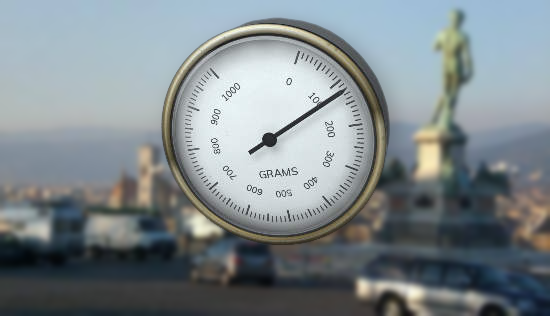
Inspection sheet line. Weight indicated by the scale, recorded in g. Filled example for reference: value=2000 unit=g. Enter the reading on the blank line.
value=120 unit=g
